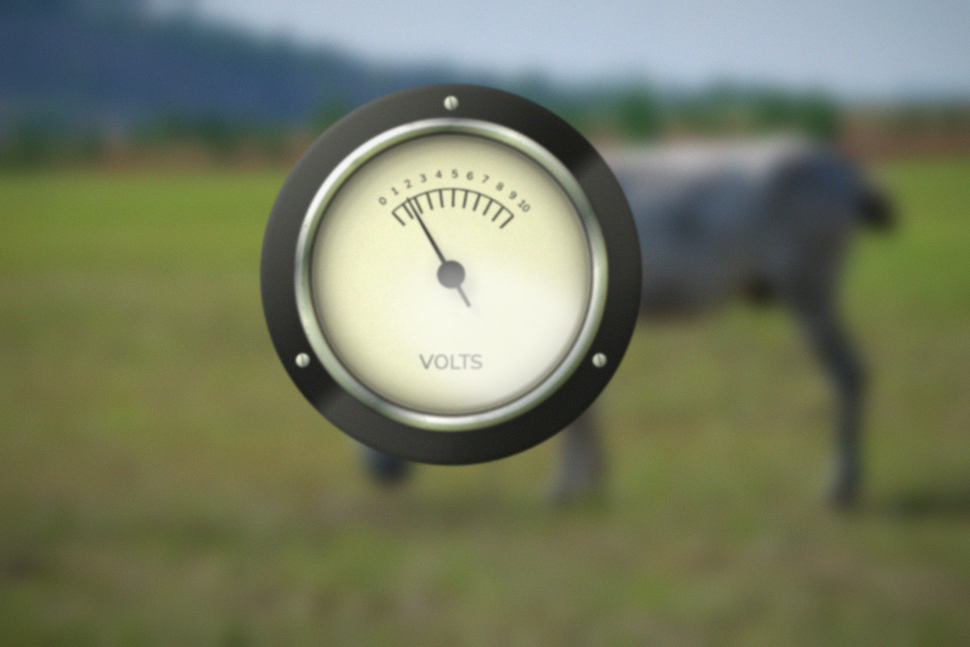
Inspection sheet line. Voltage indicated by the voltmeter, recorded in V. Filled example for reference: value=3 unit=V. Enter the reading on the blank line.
value=1.5 unit=V
